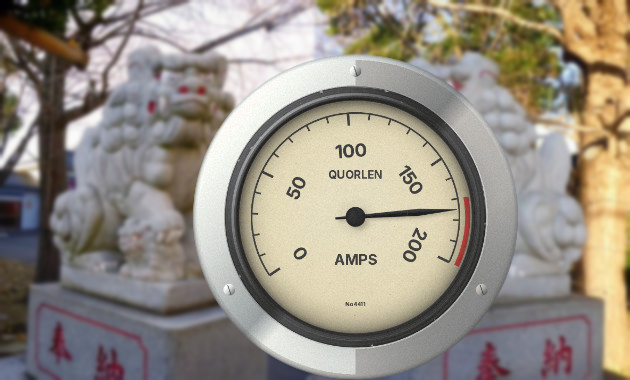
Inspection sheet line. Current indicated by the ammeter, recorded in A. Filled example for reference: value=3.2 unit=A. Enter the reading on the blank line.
value=175 unit=A
